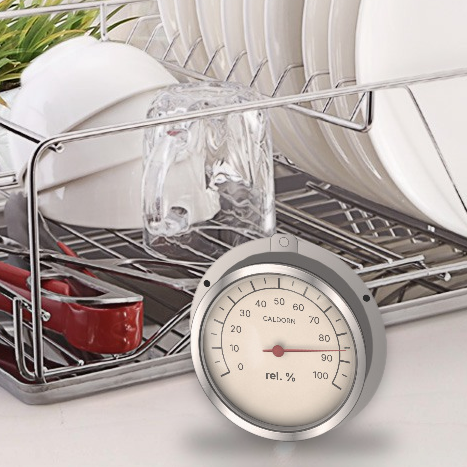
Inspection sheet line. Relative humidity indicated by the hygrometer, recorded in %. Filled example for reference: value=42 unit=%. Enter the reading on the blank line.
value=85 unit=%
